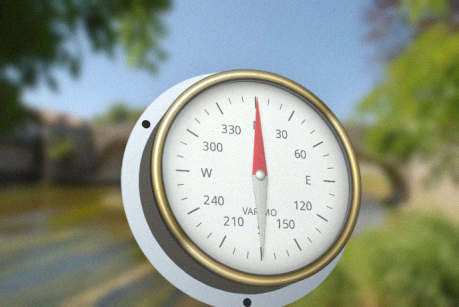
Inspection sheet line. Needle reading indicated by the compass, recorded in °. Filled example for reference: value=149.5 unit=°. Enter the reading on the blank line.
value=0 unit=°
